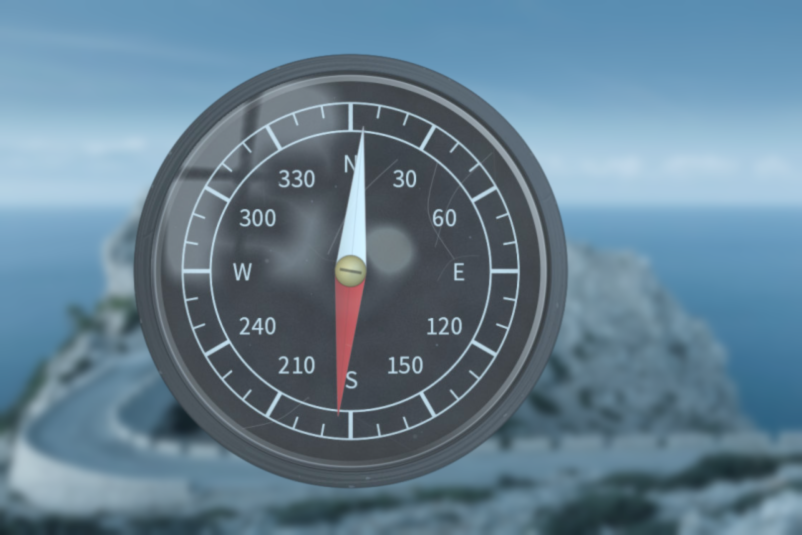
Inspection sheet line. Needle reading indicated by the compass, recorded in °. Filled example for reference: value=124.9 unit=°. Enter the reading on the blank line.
value=185 unit=°
